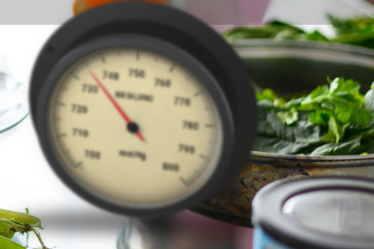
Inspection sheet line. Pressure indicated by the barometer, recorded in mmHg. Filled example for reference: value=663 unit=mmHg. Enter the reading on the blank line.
value=735 unit=mmHg
